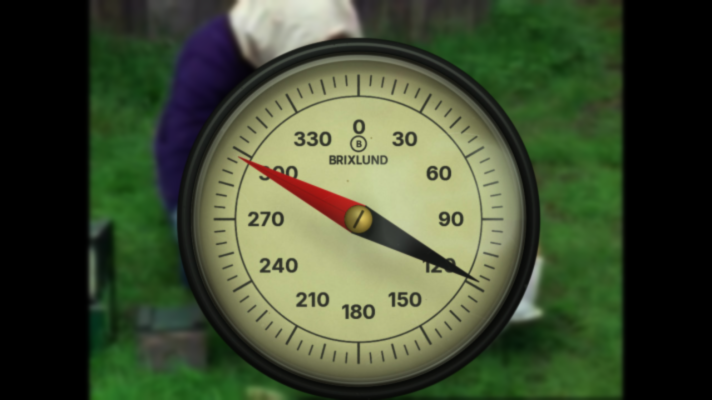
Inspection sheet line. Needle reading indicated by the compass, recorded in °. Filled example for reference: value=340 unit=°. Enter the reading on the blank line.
value=297.5 unit=°
